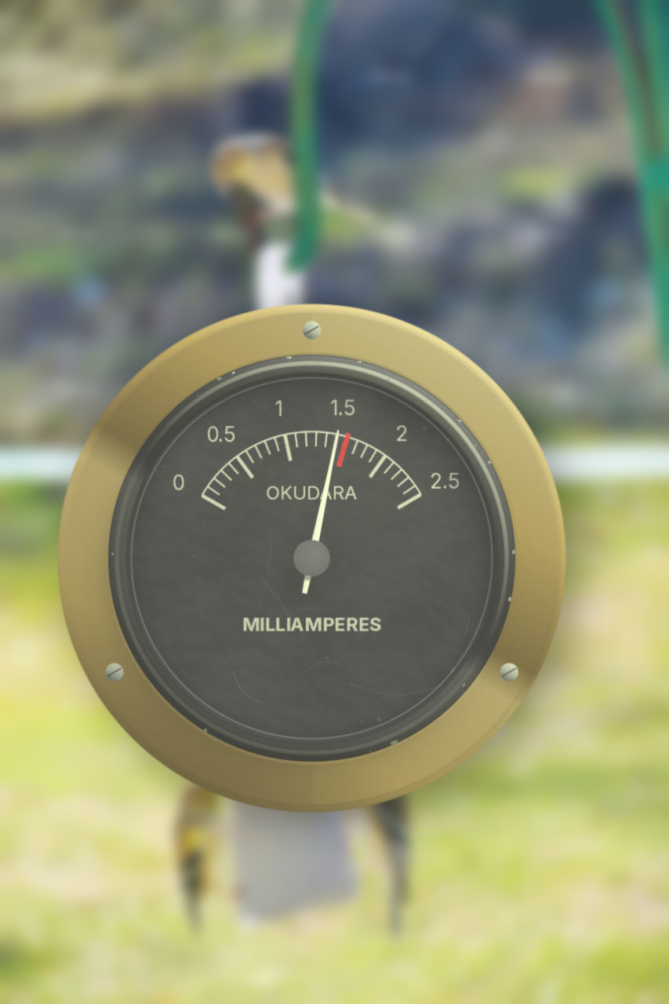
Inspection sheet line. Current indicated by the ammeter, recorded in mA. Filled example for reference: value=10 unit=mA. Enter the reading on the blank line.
value=1.5 unit=mA
